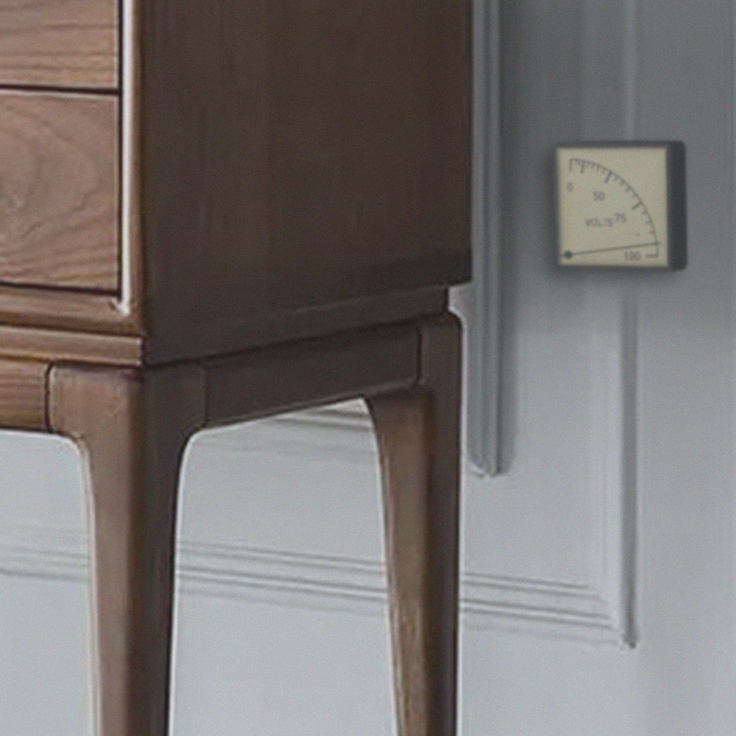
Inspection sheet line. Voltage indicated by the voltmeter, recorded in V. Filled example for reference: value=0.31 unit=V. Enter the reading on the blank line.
value=95 unit=V
